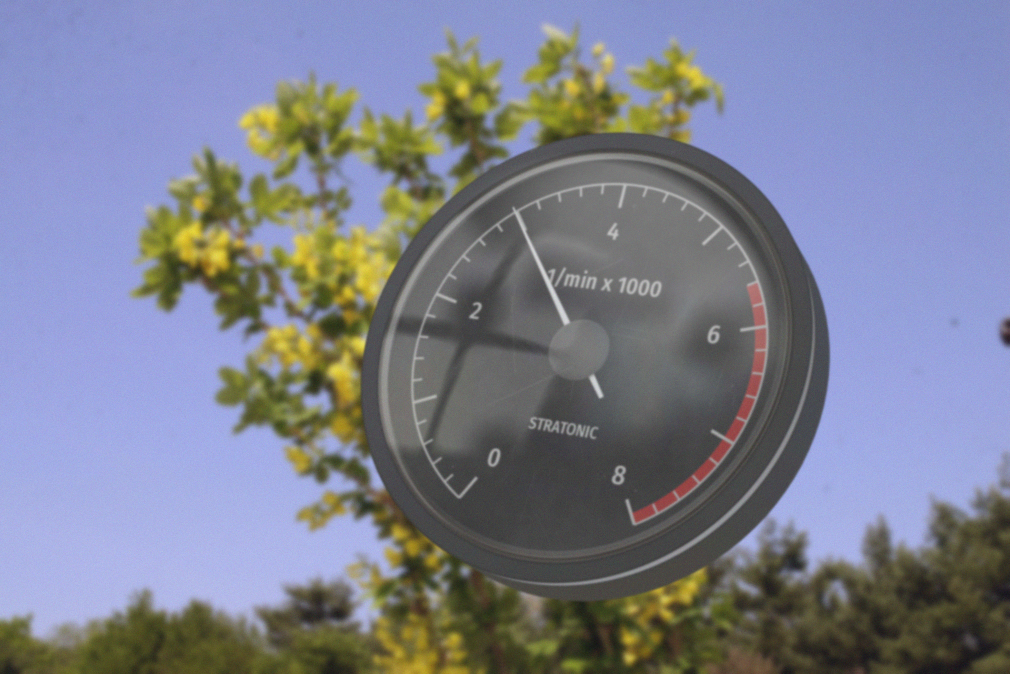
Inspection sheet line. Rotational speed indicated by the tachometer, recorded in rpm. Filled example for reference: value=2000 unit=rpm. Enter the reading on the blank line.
value=3000 unit=rpm
